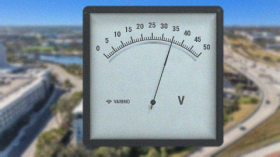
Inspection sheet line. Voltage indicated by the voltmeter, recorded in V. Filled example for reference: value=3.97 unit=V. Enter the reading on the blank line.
value=35 unit=V
